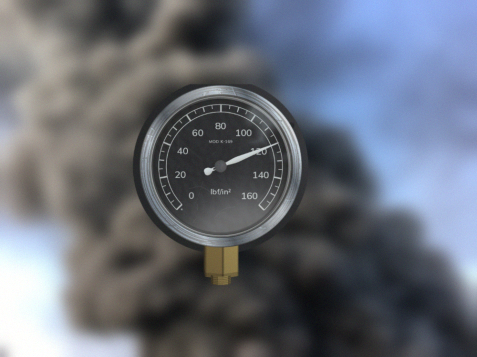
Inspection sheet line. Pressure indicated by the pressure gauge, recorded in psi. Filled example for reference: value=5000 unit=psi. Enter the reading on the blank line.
value=120 unit=psi
